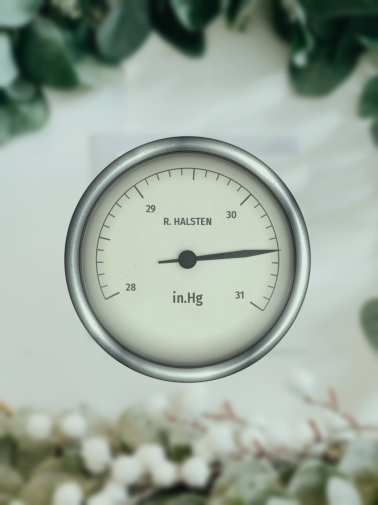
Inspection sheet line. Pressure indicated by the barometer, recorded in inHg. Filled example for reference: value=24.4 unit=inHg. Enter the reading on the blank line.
value=30.5 unit=inHg
